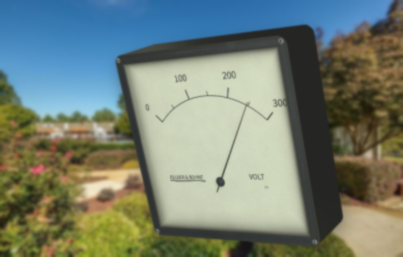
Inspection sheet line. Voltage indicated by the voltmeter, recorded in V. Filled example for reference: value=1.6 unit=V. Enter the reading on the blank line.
value=250 unit=V
